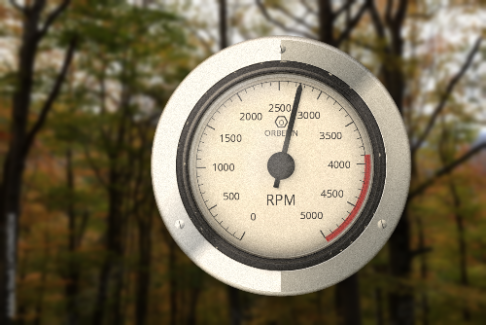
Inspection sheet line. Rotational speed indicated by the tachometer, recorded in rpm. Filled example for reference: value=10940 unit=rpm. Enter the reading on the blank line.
value=2750 unit=rpm
